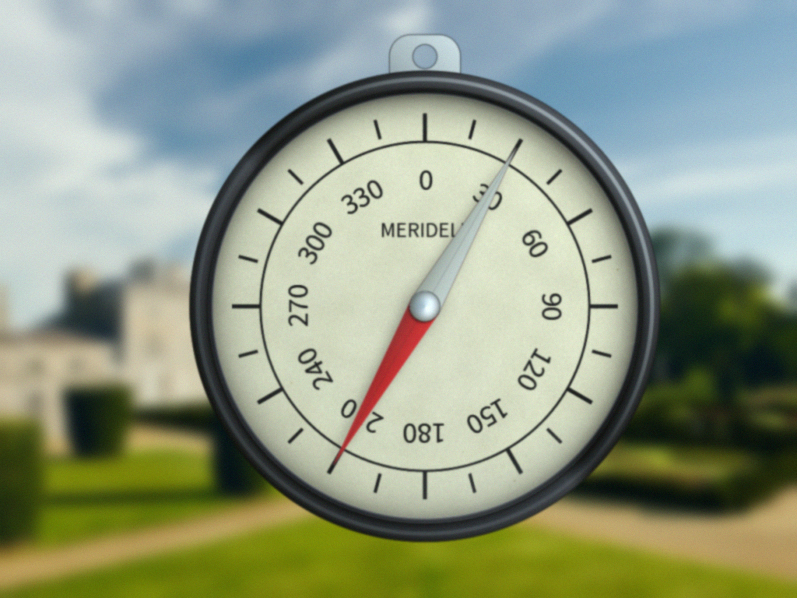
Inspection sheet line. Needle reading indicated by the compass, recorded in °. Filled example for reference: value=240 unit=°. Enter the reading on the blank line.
value=210 unit=°
